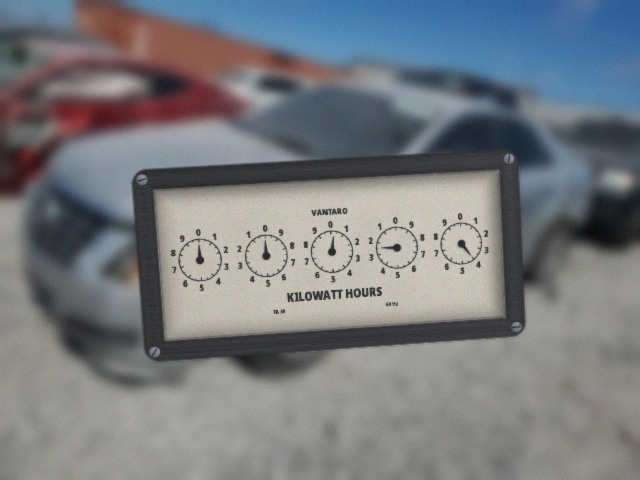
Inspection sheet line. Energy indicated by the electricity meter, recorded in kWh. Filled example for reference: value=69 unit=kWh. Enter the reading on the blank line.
value=24 unit=kWh
